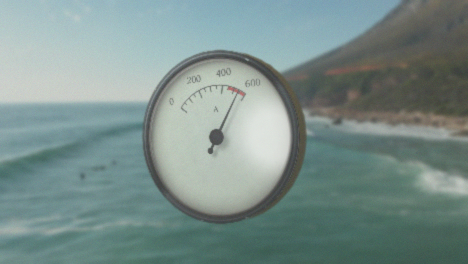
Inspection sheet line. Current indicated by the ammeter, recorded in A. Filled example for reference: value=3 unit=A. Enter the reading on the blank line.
value=550 unit=A
